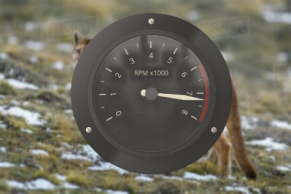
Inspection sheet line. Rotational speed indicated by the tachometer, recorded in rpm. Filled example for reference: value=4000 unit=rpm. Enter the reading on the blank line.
value=7250 unit=rpm
